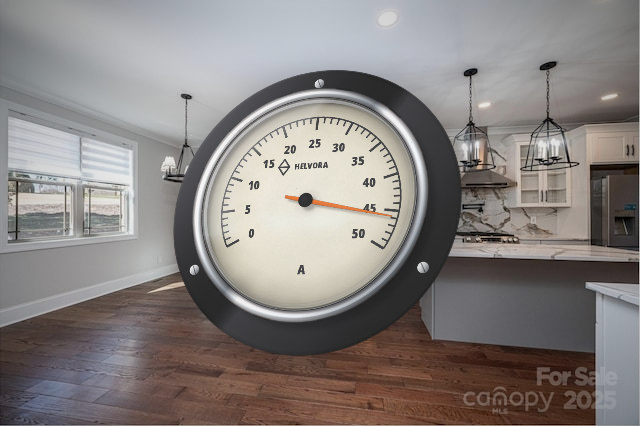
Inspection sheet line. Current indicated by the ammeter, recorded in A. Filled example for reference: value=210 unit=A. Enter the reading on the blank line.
value=46 unit=A
